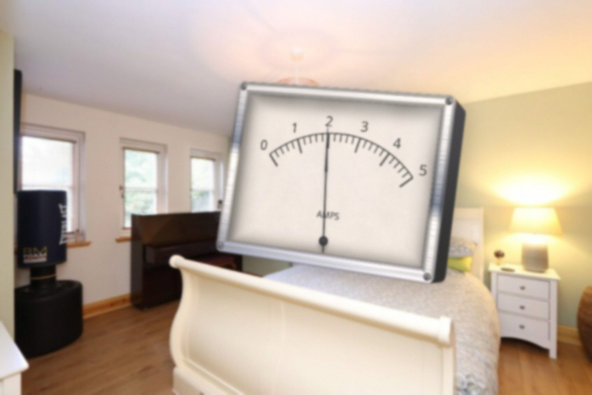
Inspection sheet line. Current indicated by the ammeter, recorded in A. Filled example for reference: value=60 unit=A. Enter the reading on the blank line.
value=2 unit=A
